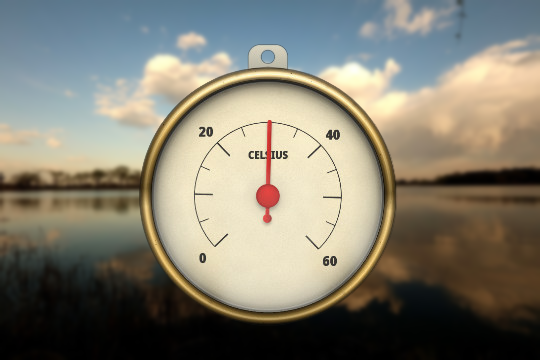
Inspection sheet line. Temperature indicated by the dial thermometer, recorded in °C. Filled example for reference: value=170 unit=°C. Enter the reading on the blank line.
value=30 unit=°C
